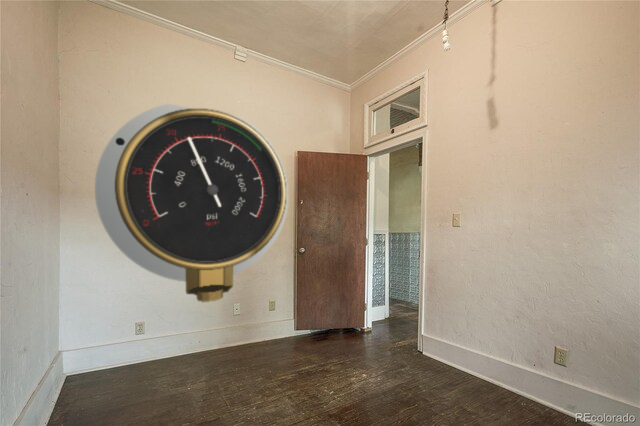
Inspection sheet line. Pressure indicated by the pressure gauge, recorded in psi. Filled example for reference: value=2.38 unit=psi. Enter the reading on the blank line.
value=800 unit=psi
